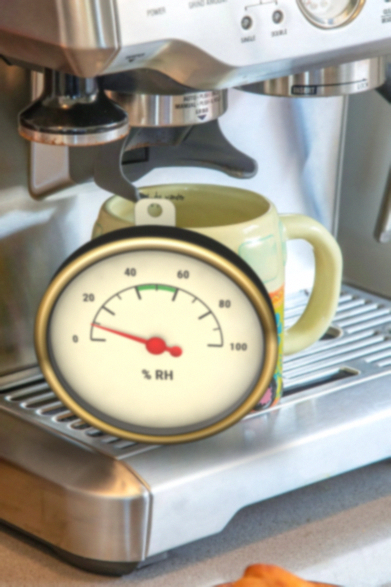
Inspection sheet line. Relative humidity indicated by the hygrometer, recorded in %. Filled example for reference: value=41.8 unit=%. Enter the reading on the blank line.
value=10 unit=%
